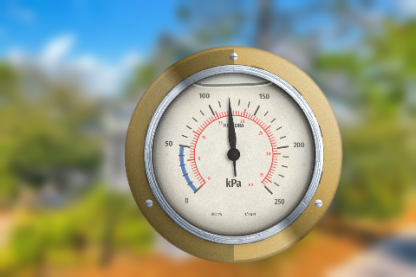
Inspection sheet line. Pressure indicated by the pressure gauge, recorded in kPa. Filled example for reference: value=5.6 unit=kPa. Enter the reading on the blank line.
value=120 unit=kPa
